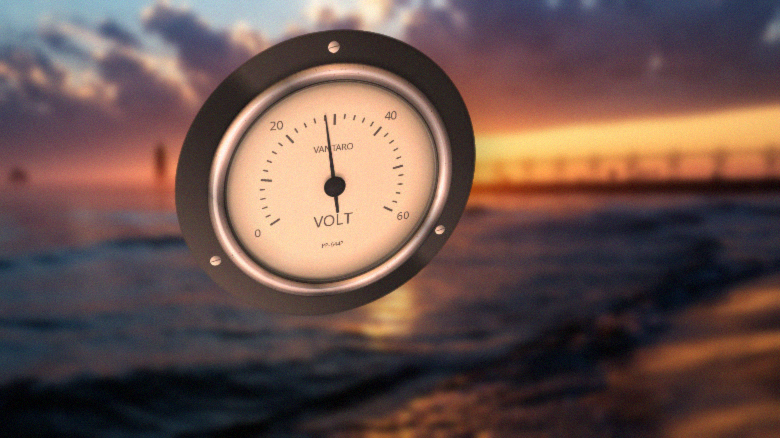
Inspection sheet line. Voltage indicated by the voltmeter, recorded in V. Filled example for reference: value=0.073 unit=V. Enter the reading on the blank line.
value=28 unit=V
